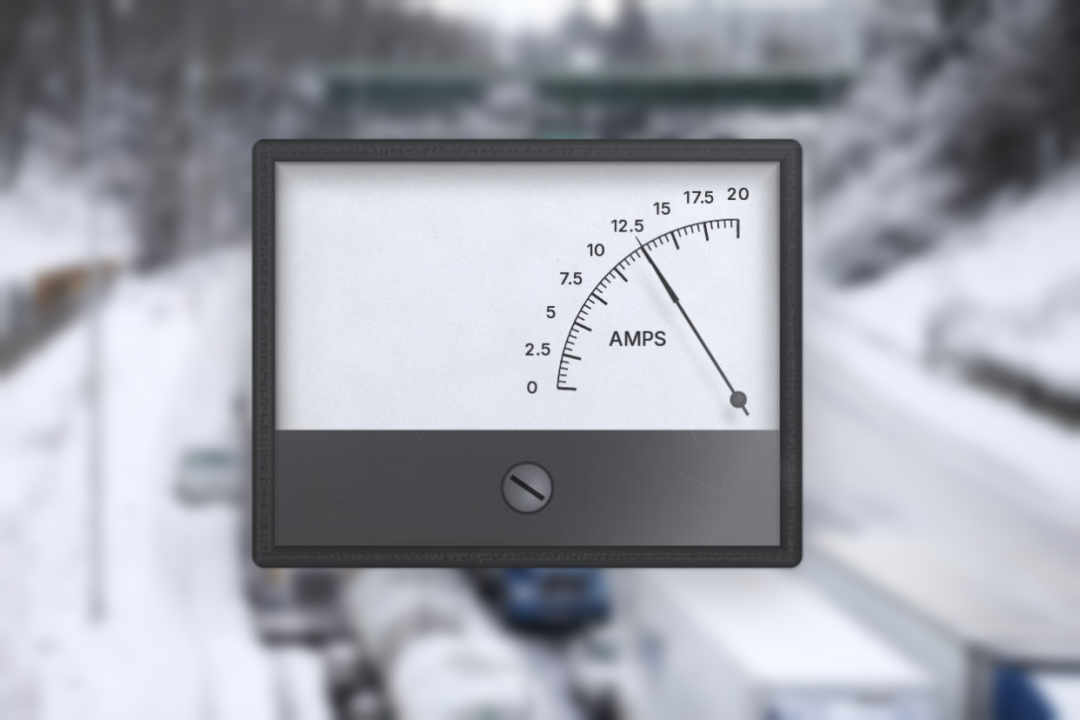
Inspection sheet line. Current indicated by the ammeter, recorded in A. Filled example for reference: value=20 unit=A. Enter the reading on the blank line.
value=12.5 unit=A
